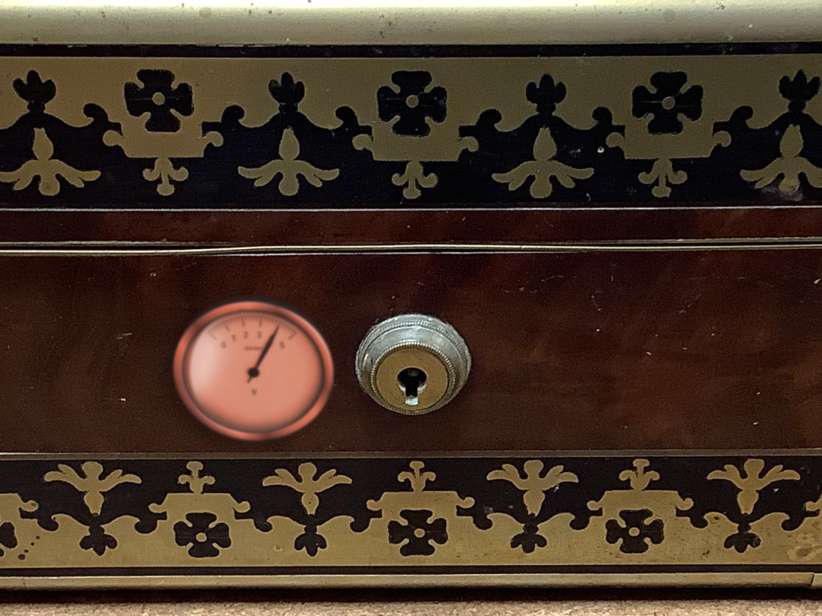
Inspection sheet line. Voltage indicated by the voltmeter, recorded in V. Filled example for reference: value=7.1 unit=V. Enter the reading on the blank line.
value=4 unit=V
